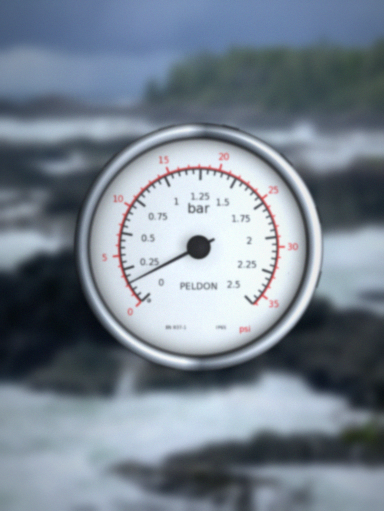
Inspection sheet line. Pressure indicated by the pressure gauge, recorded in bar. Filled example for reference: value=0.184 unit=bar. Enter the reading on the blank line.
value=0.15 unit=bar
